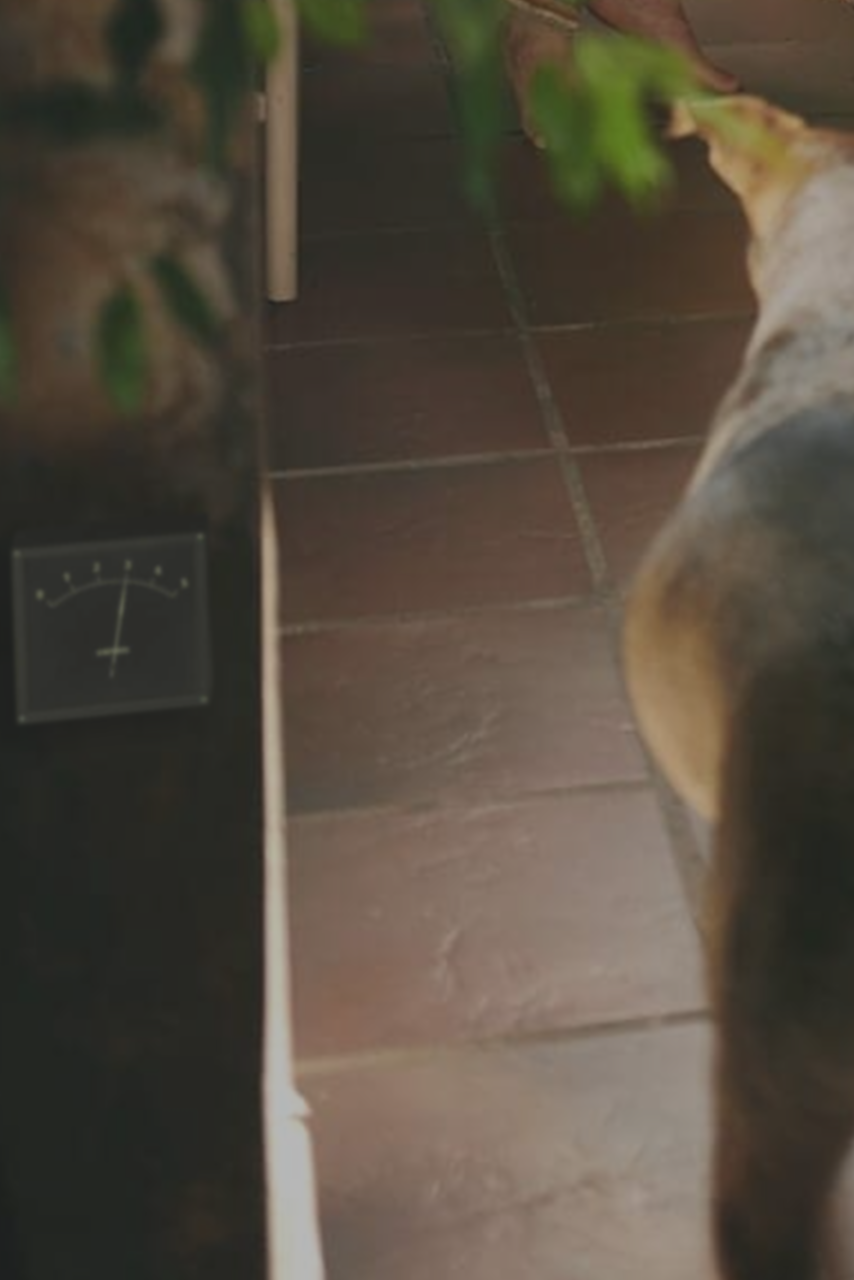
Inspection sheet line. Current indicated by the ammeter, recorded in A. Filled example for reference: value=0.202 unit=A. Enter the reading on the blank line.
value=3 unit=A
